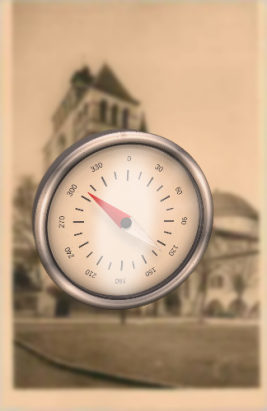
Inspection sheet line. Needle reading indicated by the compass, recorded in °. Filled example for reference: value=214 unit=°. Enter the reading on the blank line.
value=307.5 unit=°
